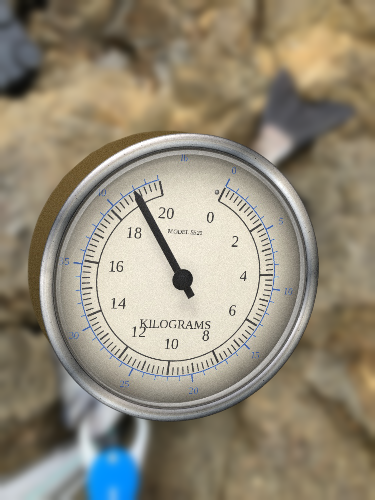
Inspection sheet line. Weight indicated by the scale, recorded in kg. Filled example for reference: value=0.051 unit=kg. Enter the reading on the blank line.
value=19 unit=kg
